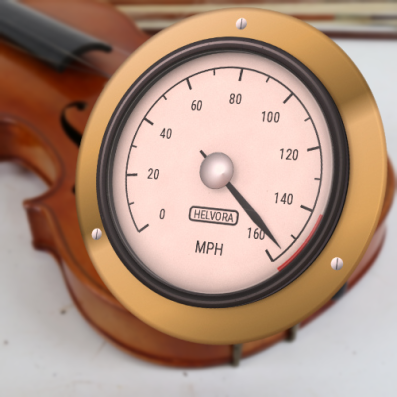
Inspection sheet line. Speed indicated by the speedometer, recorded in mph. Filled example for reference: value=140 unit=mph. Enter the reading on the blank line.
value=155 unit=mph
